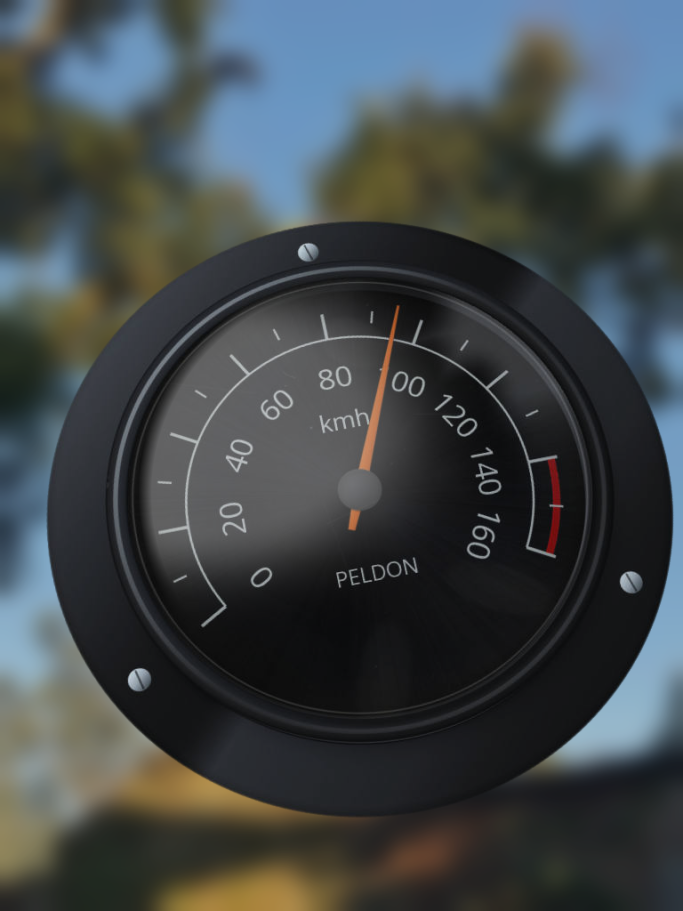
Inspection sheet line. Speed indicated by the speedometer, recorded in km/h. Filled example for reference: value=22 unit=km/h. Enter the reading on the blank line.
value=95 unit=km/h
